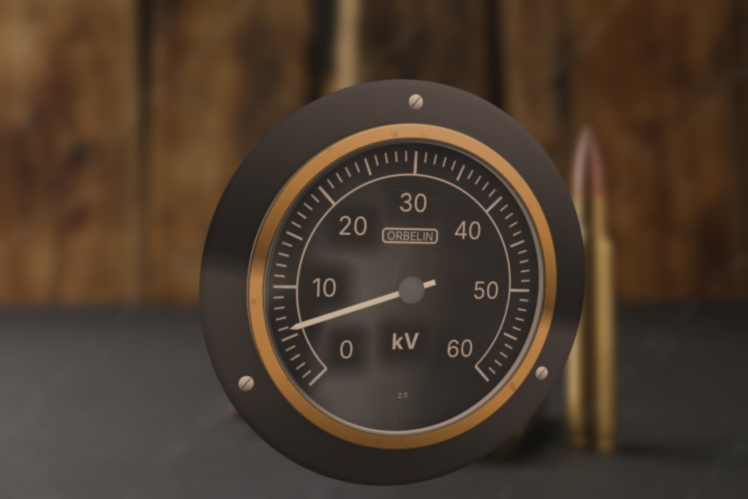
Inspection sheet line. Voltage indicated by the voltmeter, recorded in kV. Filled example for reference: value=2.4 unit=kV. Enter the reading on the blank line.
value=6 unit=kV
